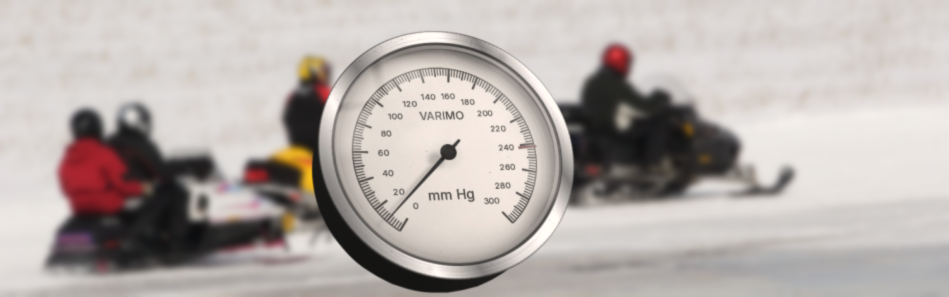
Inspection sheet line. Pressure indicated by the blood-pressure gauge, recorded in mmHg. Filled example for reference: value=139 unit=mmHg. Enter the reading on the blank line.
value=10 unit=mmHg
